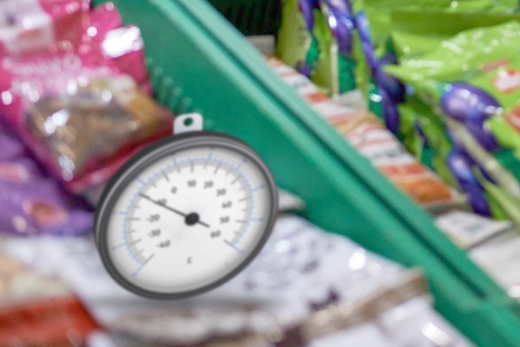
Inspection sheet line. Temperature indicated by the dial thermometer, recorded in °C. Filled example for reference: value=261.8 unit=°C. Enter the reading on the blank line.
value=-10 unit=°C
